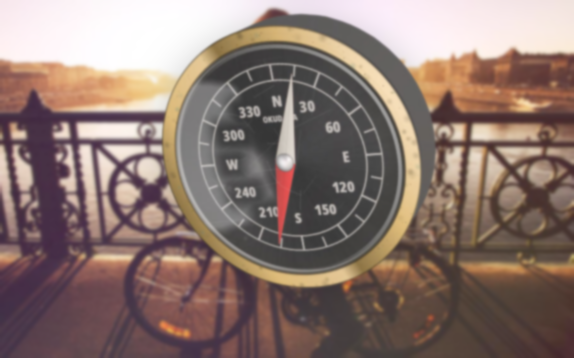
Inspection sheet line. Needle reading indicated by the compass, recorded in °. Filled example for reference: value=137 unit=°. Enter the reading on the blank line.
value=195 unit=°
